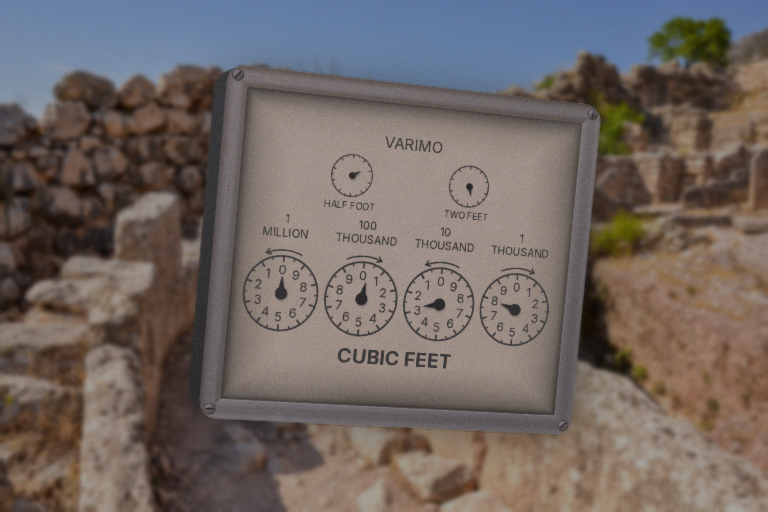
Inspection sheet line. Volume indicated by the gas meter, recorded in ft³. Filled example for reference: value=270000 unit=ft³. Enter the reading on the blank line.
value=2800 unit=ft³
